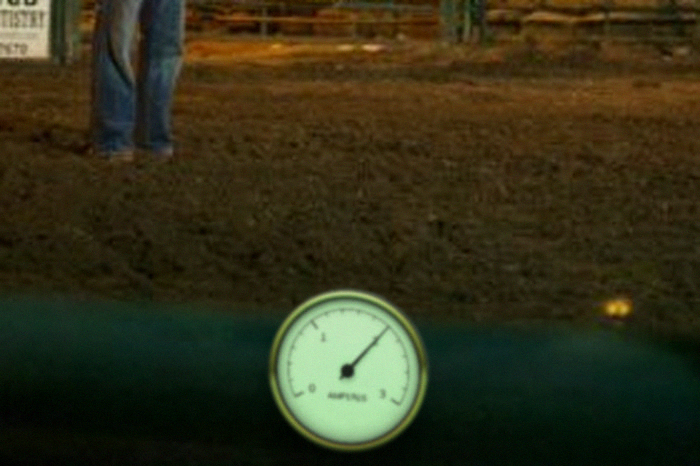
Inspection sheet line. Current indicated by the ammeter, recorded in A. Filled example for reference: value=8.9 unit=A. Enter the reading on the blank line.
value=2 unit=A
